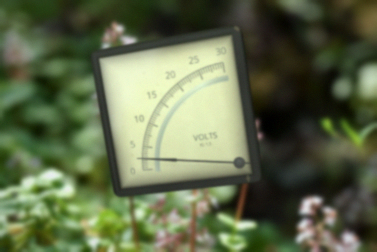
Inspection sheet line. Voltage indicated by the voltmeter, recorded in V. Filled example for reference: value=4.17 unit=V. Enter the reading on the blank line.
value=2.5 unit=V
